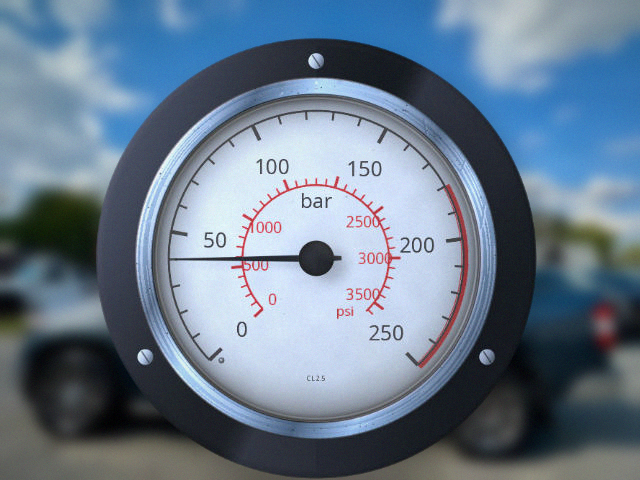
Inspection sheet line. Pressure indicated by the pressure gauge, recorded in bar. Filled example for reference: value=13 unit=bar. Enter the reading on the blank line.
value=40 unit=bar
